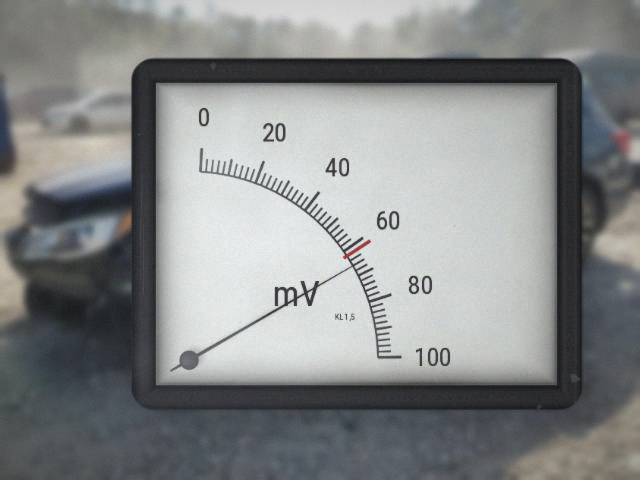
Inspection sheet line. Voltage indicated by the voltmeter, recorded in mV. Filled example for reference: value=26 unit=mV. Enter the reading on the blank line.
value=66 unit=mV
